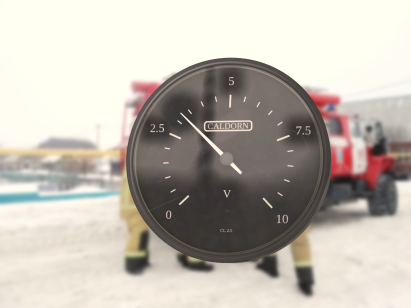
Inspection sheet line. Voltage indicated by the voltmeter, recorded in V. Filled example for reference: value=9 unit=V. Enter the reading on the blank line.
value=3.25 unit=V
